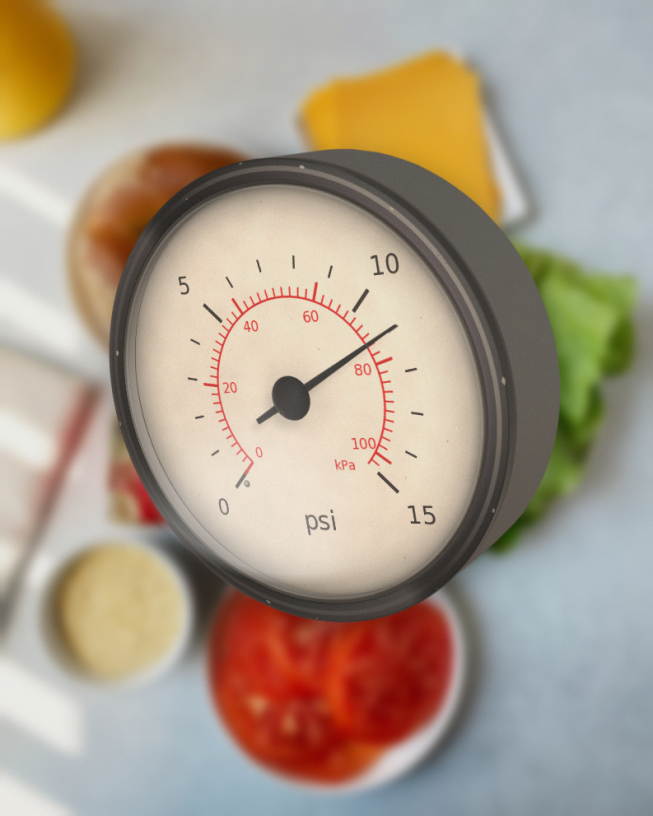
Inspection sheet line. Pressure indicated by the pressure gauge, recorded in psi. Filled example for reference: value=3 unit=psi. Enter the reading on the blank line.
value=11 unit=psi
